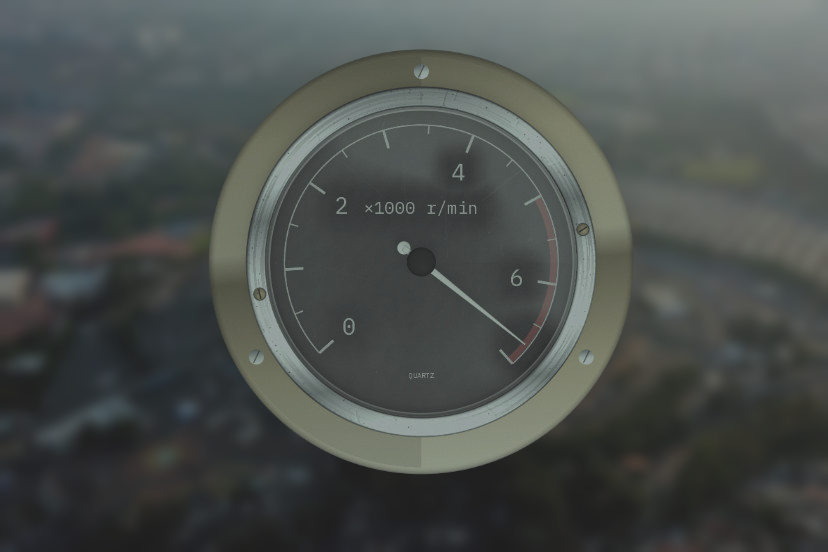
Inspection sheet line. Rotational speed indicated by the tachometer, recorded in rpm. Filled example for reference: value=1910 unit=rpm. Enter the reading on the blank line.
value=6750 unit=rpm
